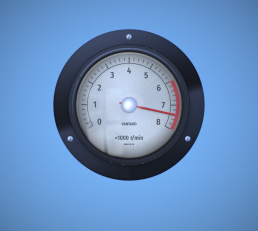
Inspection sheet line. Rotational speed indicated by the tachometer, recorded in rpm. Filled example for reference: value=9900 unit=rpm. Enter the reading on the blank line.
value=7400 unit=rpm
